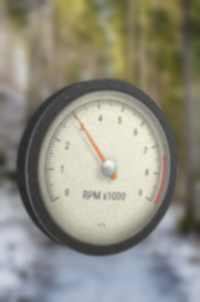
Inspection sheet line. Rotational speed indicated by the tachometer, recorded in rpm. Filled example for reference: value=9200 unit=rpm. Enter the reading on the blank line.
value=3000 unit=rpm
